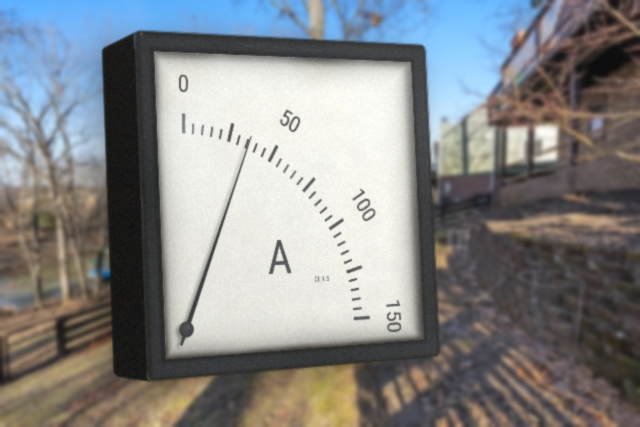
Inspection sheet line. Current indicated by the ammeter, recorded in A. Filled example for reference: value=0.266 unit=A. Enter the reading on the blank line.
value=35 unit=A
